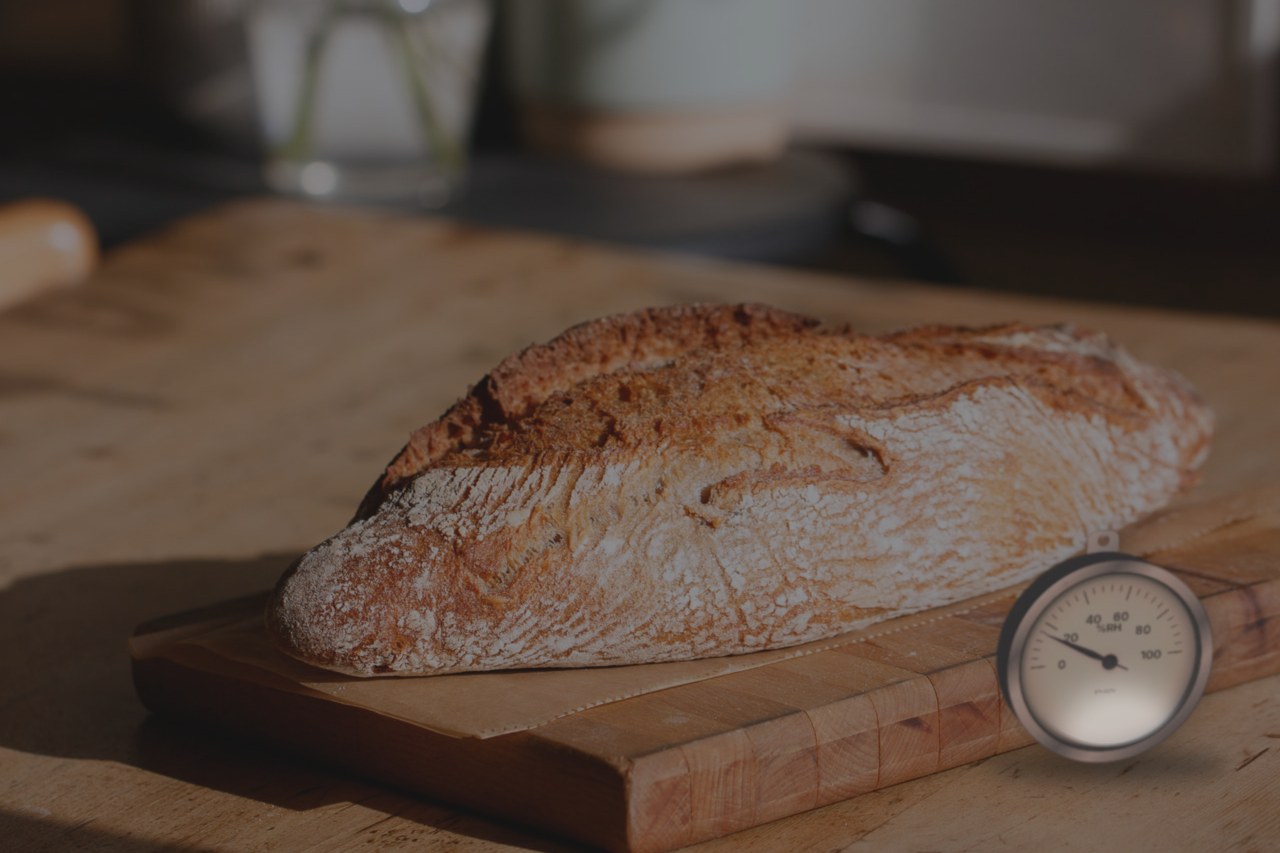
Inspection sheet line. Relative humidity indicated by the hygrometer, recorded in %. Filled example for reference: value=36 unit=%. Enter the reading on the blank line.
value=16 unit=%
